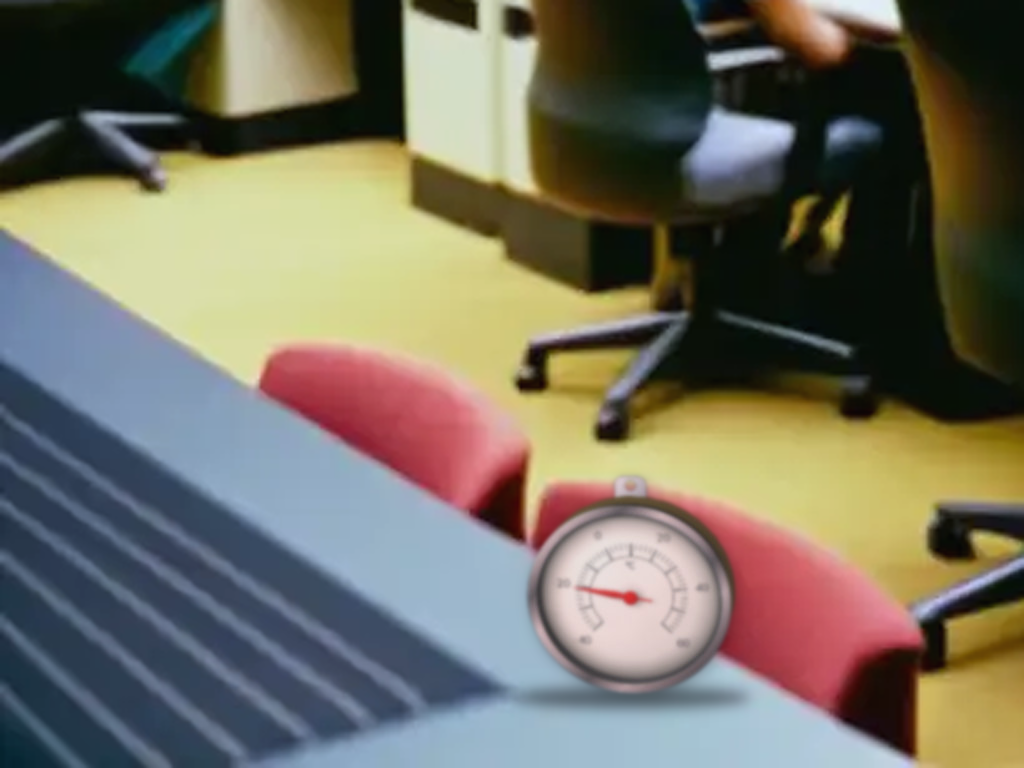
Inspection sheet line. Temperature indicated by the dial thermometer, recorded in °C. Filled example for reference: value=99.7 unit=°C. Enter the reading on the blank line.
value=-20 unit=°C
